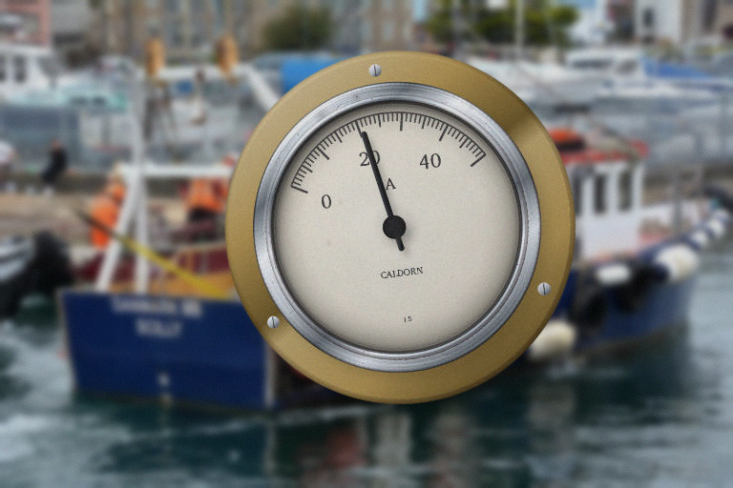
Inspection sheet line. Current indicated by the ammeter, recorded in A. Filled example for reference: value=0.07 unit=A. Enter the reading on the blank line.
value=21 unit=A
